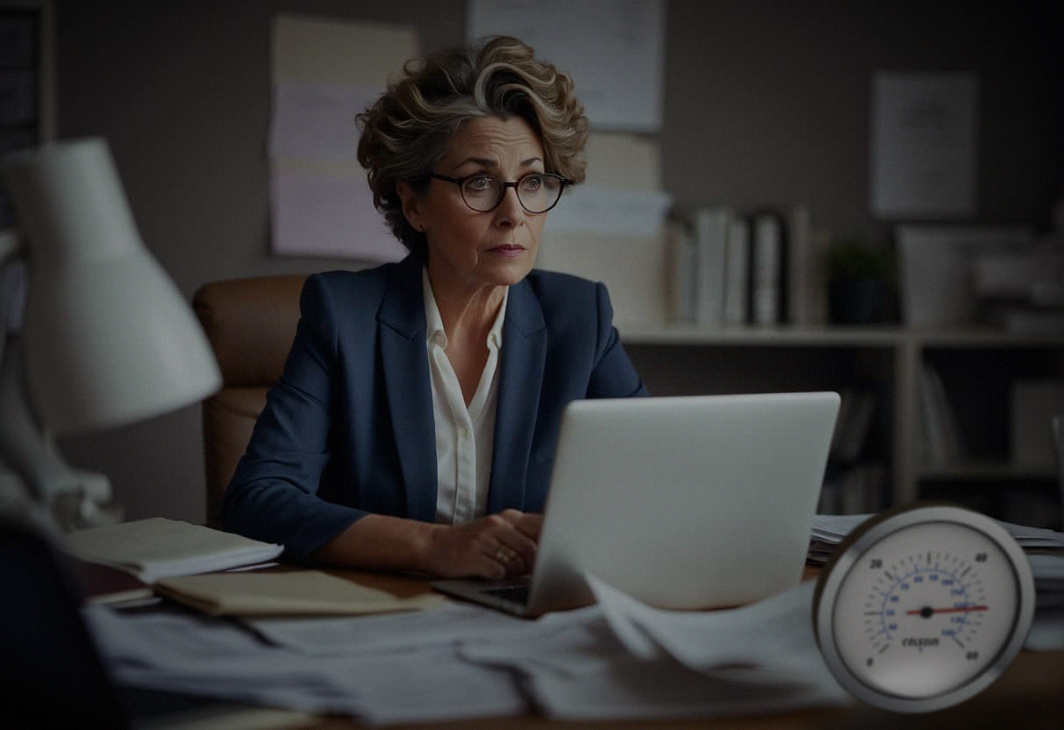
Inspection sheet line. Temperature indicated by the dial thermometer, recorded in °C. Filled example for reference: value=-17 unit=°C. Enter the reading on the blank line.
value=50 unit=°C
